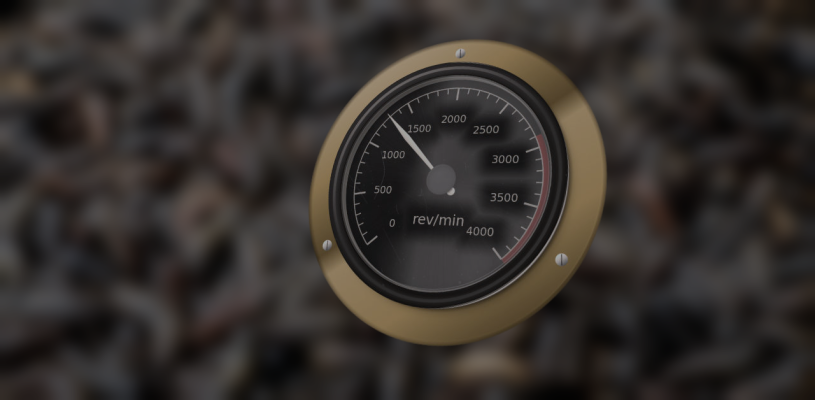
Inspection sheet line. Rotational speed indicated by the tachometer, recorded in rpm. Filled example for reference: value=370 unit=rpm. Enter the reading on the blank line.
value=1300 unit=rpm
